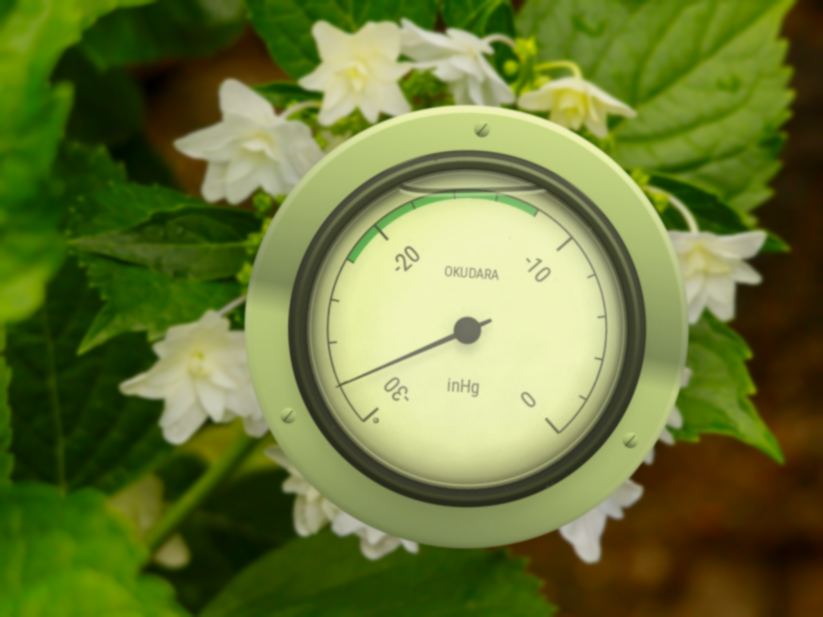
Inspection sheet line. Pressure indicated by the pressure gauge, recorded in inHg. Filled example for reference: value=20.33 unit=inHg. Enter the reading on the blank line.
value=-28 unit=inHg
